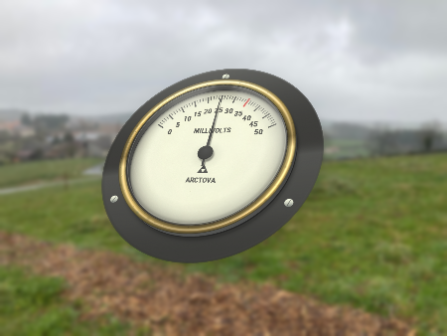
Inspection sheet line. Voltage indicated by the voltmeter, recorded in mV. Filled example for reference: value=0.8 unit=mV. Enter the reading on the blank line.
value=25 unit=mV
